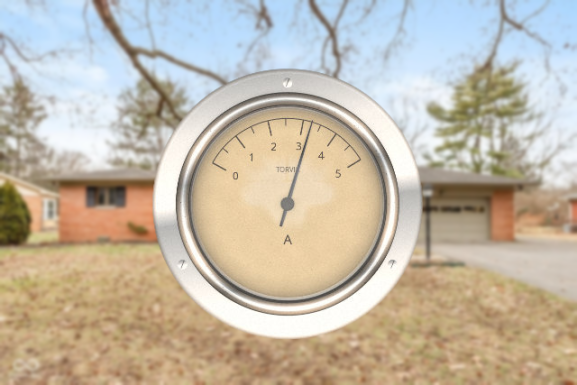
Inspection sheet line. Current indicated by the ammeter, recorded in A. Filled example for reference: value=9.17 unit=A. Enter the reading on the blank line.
value=3.25 unit=A
